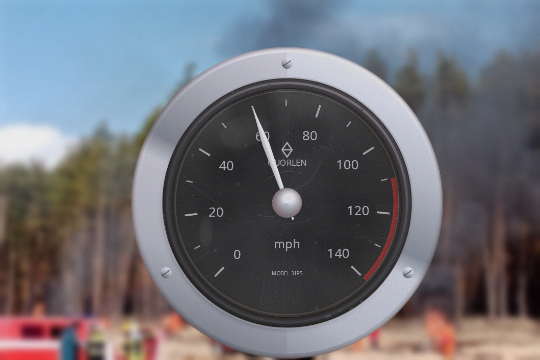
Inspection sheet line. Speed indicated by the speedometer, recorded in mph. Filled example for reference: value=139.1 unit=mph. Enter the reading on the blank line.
value=60 unit=mph
